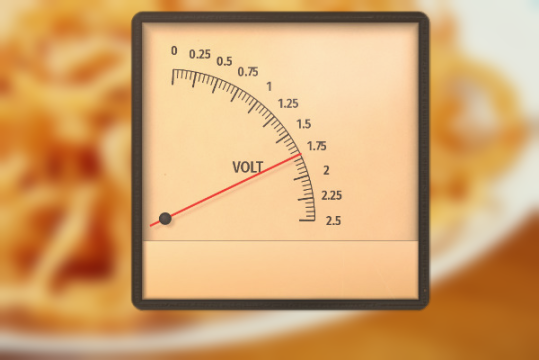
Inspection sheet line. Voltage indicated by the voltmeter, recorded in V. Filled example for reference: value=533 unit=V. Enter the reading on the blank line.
value=1.75 unit=V
